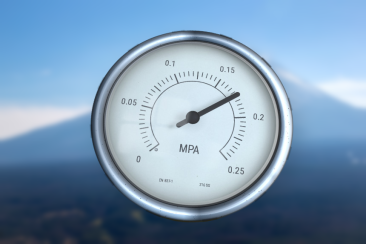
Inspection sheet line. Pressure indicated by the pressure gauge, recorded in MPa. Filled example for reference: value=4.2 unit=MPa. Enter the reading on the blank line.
value=0.175 unit=MPa
